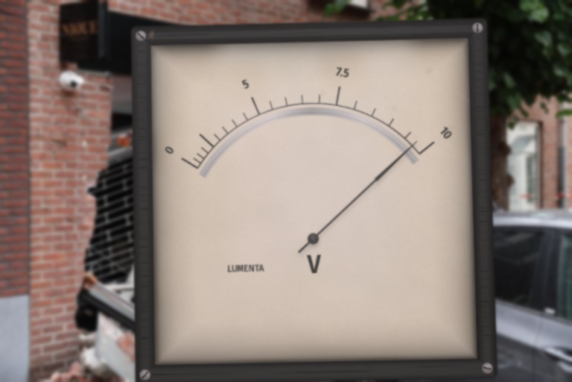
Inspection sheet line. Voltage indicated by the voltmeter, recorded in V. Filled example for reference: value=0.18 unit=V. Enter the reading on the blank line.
value=9.75 unit=V
